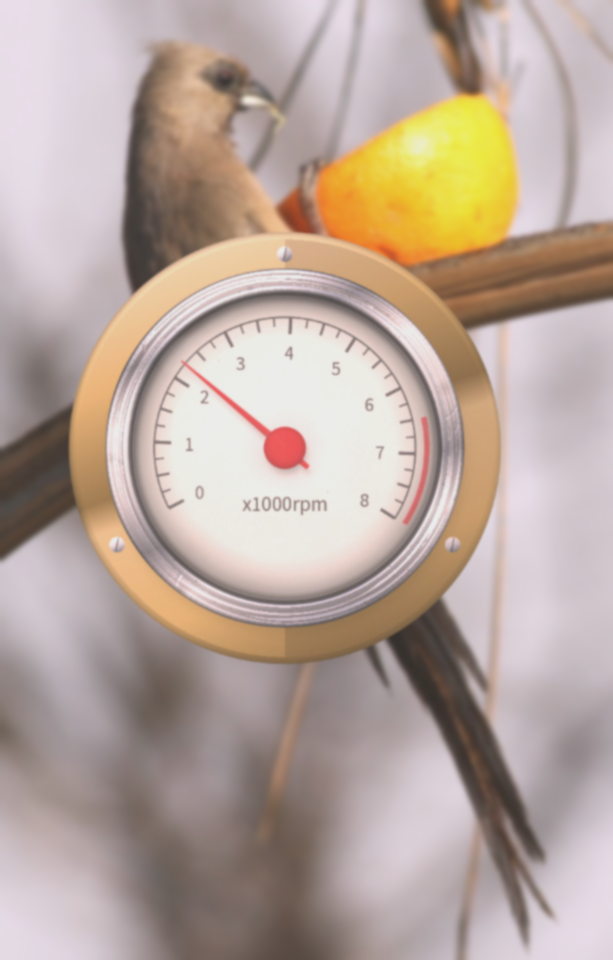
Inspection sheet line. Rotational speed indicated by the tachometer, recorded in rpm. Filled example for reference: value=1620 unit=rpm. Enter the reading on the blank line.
value=2250 unit=rpm
